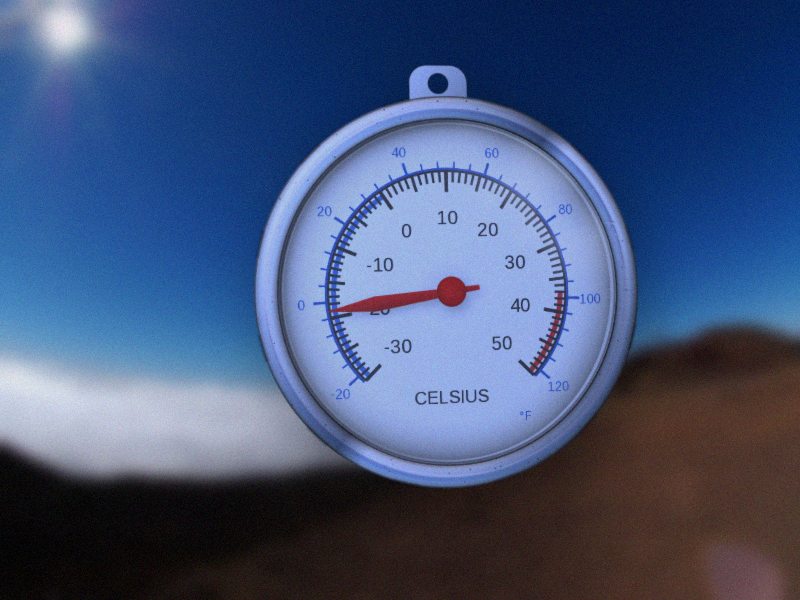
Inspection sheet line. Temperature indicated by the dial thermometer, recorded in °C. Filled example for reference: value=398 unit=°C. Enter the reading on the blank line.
value=-19 unit=°C
